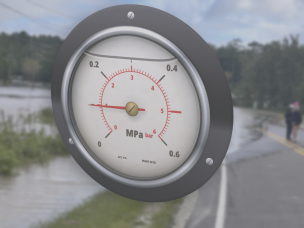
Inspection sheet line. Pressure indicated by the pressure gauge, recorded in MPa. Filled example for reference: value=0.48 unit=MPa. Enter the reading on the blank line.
value=0.1 unit=MPa
